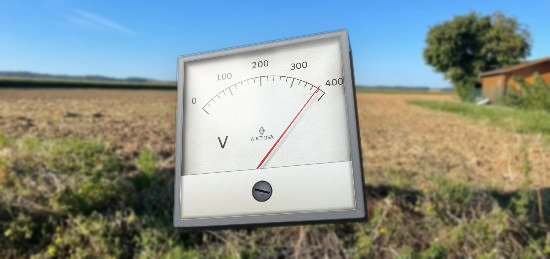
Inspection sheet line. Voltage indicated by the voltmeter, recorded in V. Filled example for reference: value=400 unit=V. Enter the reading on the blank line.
value=380 unit=V
